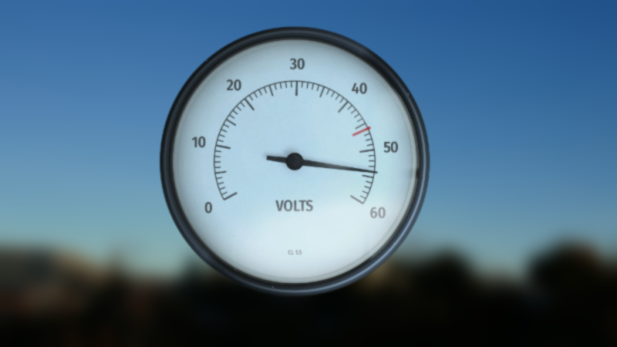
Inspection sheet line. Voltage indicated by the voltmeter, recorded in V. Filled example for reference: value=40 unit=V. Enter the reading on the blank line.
value=54 unit=V
